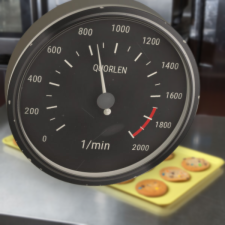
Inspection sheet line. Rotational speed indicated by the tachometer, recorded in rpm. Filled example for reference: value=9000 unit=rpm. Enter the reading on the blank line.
value=850 unit=rpm
